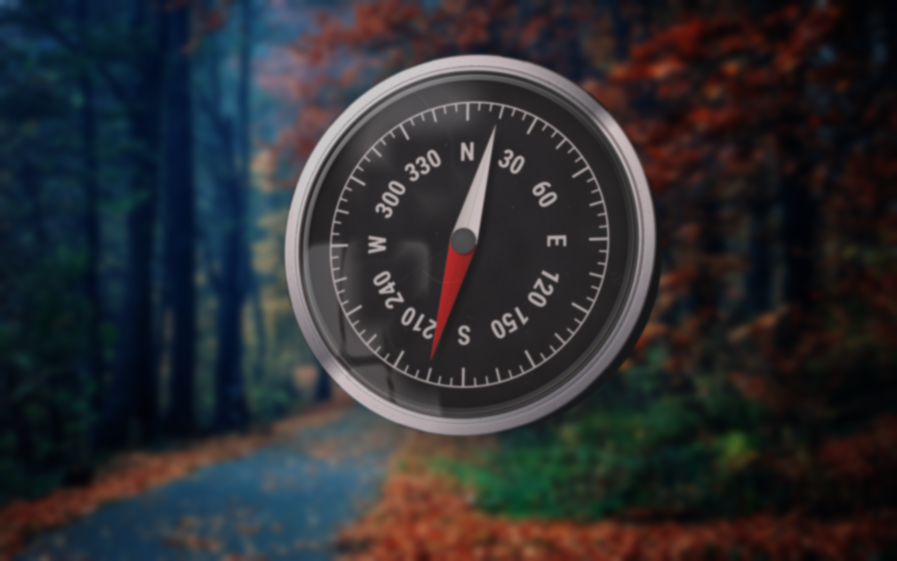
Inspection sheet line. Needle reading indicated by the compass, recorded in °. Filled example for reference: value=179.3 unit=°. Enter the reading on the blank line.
value=195 unit=°
